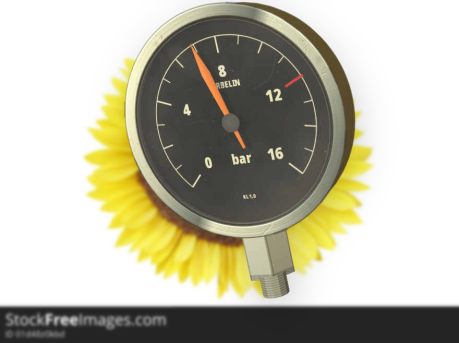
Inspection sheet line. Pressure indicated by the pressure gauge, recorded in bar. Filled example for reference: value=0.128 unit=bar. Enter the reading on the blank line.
value=7 unit=bar
